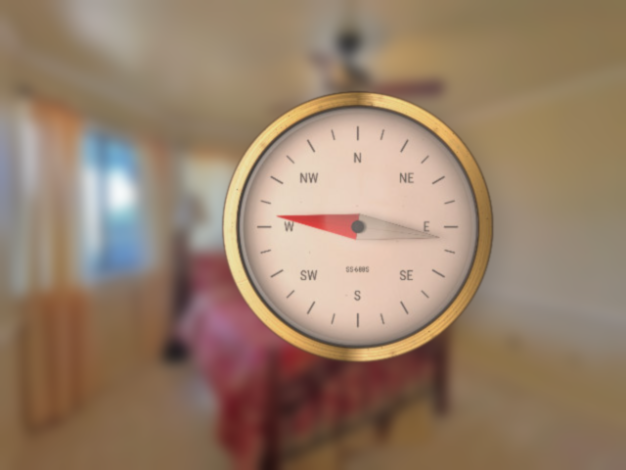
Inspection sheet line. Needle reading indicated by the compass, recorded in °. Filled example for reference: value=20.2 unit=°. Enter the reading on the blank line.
value=277.5 unit=°
